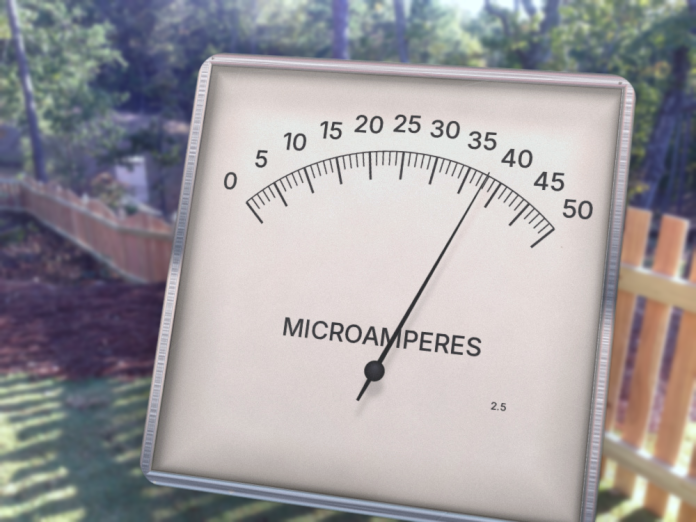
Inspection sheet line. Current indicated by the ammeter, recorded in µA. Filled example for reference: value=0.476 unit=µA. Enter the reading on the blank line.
value=38 unit=µA
